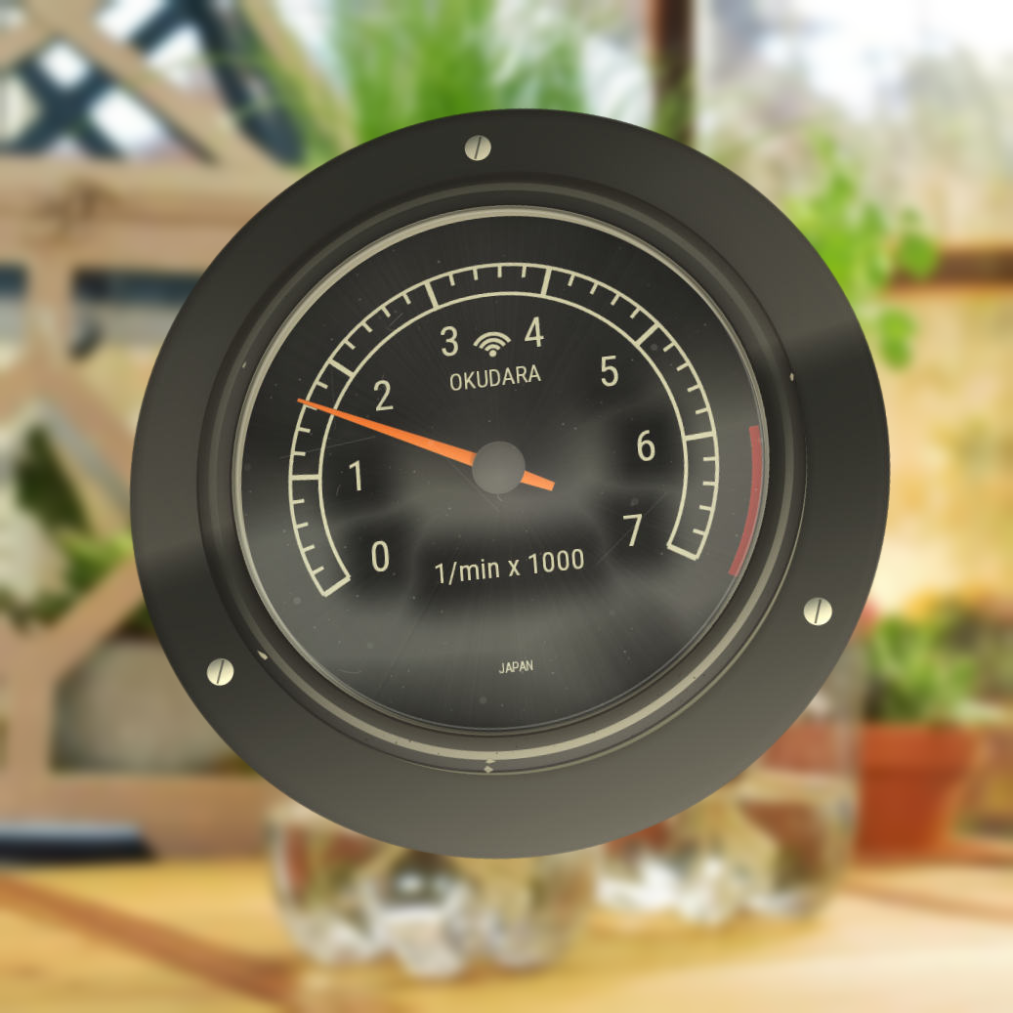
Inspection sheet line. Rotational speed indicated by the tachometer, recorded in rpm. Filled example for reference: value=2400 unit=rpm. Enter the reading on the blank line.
value=1600 unit=rpm
